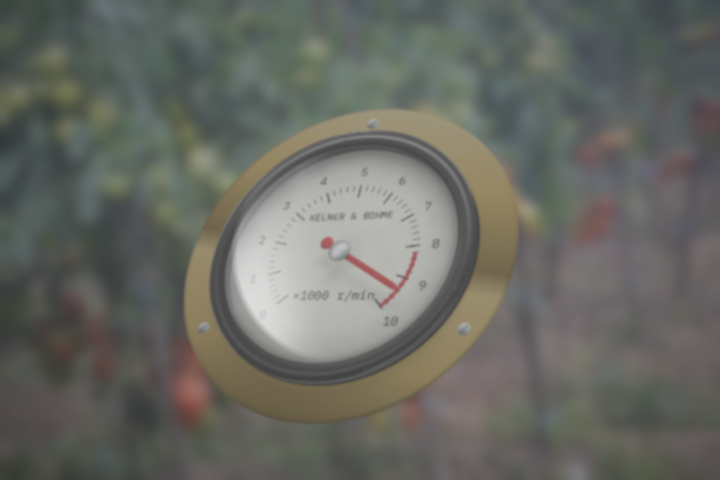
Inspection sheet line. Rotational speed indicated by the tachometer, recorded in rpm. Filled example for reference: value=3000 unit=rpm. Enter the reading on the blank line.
value=9400 unit=rpm
